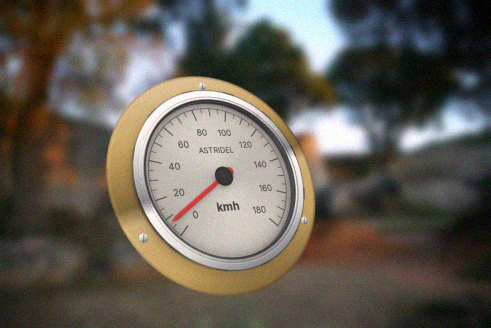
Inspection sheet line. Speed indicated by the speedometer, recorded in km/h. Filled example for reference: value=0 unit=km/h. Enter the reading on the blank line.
value=7.5 unit=km/h
